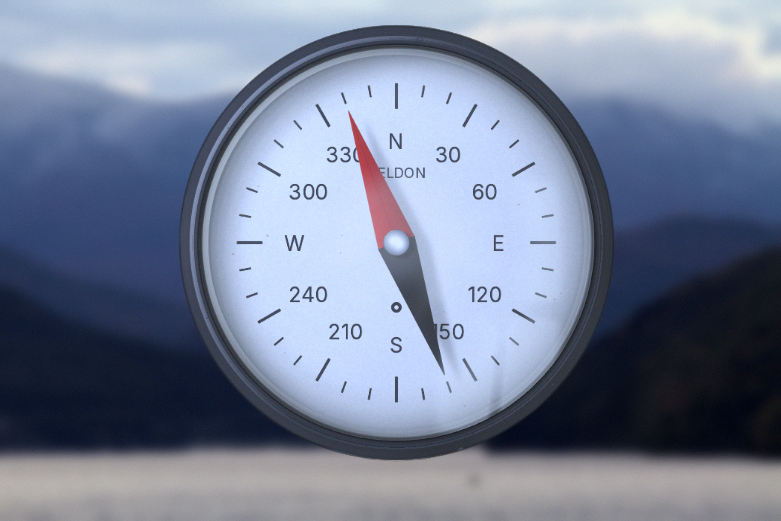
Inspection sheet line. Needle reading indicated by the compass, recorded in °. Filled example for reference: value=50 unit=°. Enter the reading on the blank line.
value=340 unit=°
